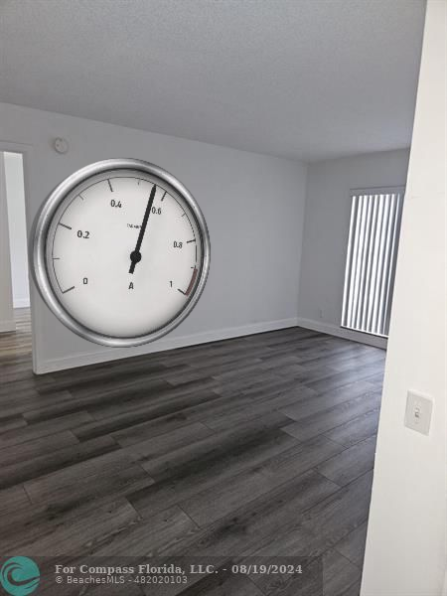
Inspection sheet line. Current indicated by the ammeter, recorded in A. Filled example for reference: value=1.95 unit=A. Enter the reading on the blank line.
value=0.55 unit=A
